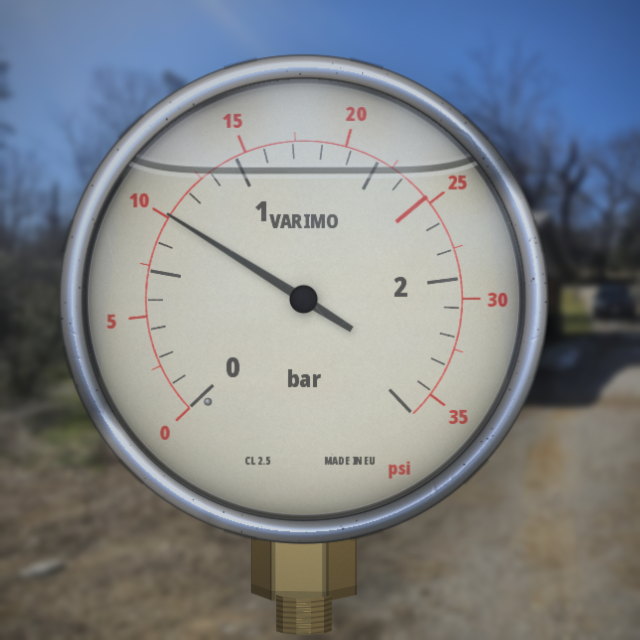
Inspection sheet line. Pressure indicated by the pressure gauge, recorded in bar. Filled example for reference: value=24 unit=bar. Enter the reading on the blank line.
value=0.7 unit=bar
